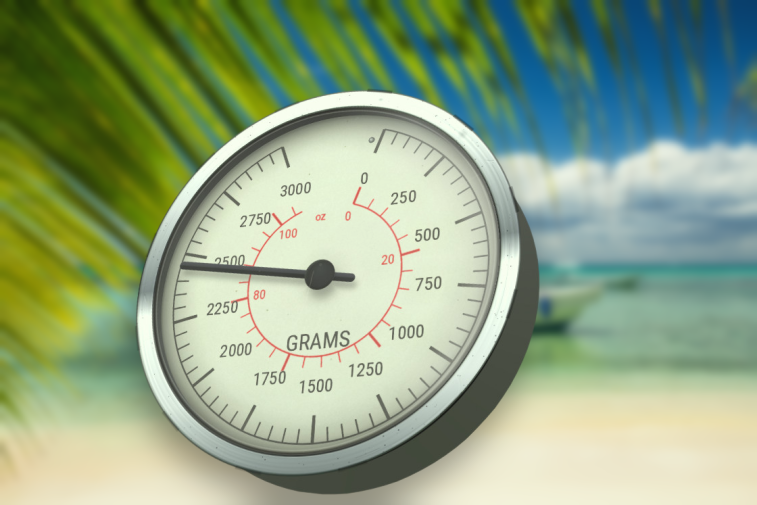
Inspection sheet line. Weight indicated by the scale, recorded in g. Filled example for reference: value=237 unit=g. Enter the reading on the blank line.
value=2450 unit=g
